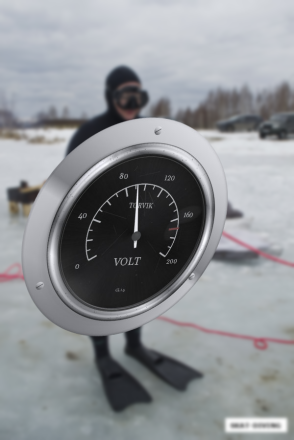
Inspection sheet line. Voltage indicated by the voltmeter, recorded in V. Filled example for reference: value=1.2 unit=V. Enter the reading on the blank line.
value=90 unit=V
